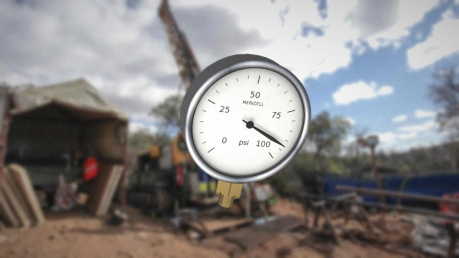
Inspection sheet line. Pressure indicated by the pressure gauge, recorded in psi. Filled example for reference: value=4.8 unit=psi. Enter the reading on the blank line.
value=92.5 unit=psi
